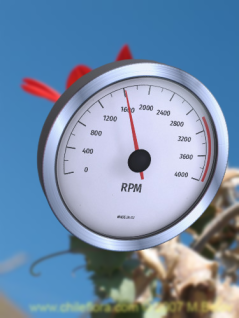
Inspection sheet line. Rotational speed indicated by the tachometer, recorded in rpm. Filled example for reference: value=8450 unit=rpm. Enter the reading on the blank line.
value=1600 unit=rpm
